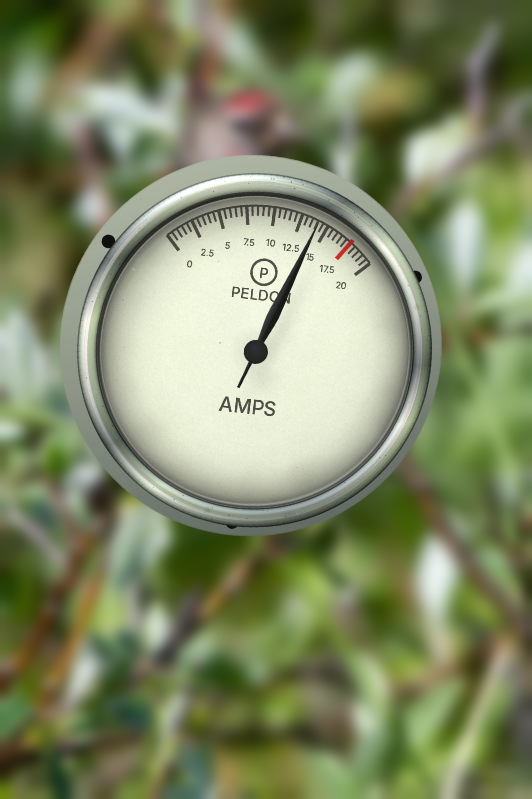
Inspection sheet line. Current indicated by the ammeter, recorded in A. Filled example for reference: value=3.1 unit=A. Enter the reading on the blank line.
value=14 unit=A
